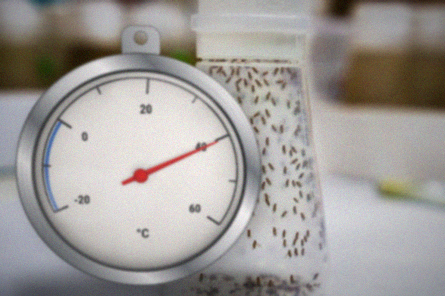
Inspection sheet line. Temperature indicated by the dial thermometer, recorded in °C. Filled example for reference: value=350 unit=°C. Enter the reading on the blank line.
value=40 unit=°C
